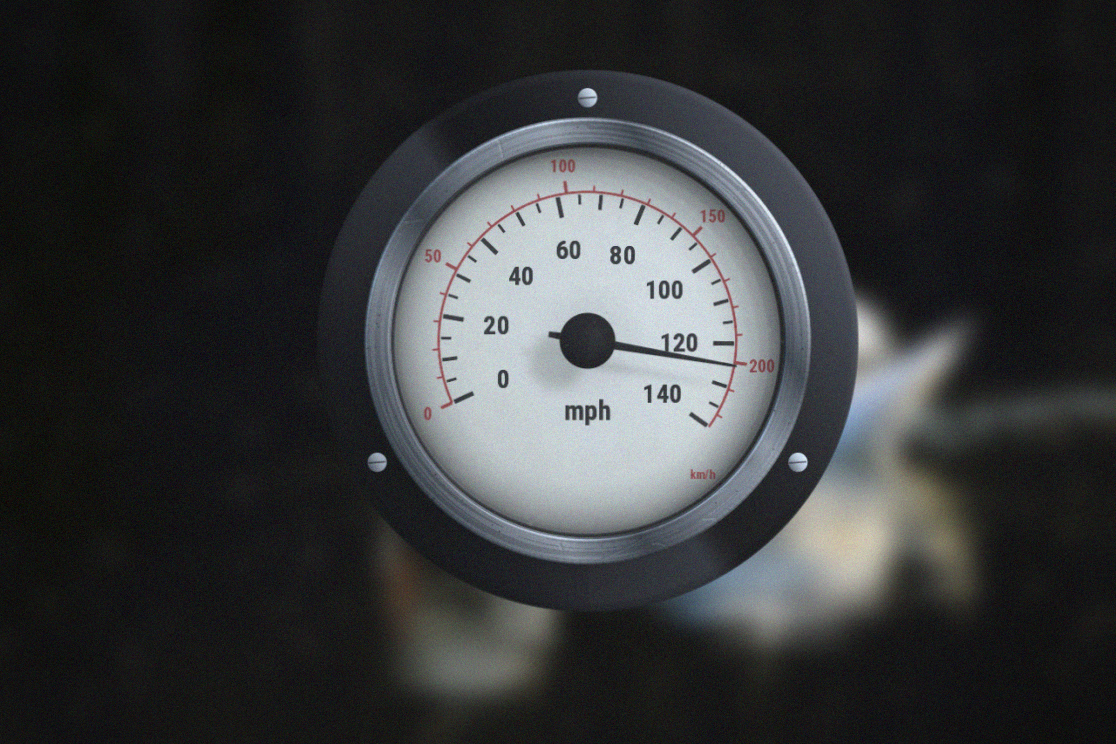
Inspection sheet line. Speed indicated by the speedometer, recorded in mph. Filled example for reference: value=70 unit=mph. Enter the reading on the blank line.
value=125 unit=mph
